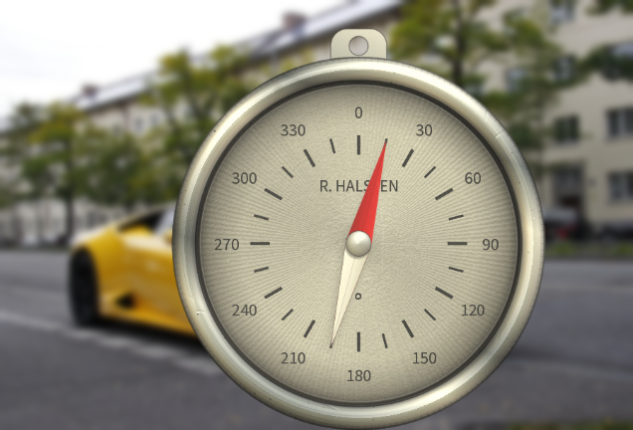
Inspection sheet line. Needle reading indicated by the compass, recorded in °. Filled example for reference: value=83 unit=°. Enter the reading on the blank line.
value=15 unit=°
